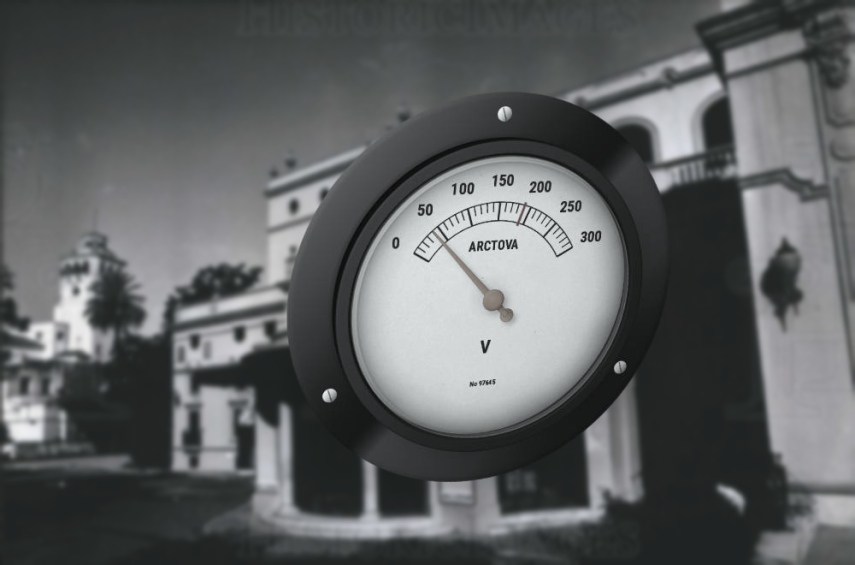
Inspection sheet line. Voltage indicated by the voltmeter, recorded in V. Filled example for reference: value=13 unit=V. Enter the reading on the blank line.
value=40 unit=V
